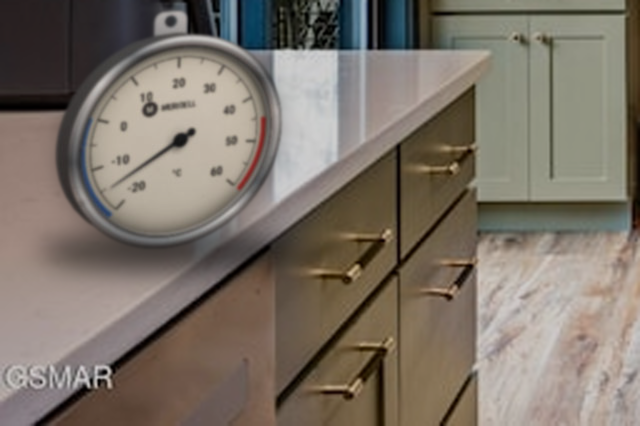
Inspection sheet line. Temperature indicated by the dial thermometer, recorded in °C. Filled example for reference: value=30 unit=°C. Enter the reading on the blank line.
value=-15 unit=°C
